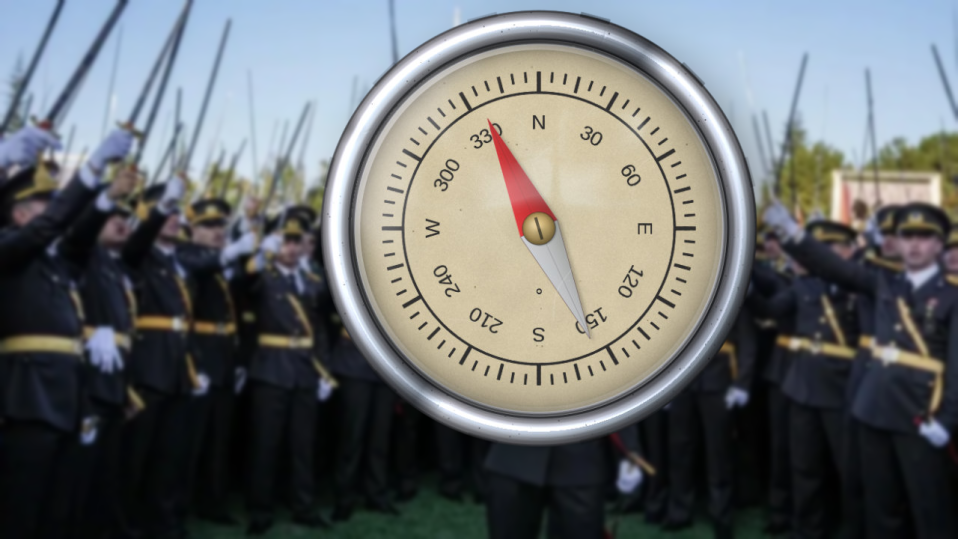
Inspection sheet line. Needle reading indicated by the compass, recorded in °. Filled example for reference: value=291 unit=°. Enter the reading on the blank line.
value=335 unit=°
